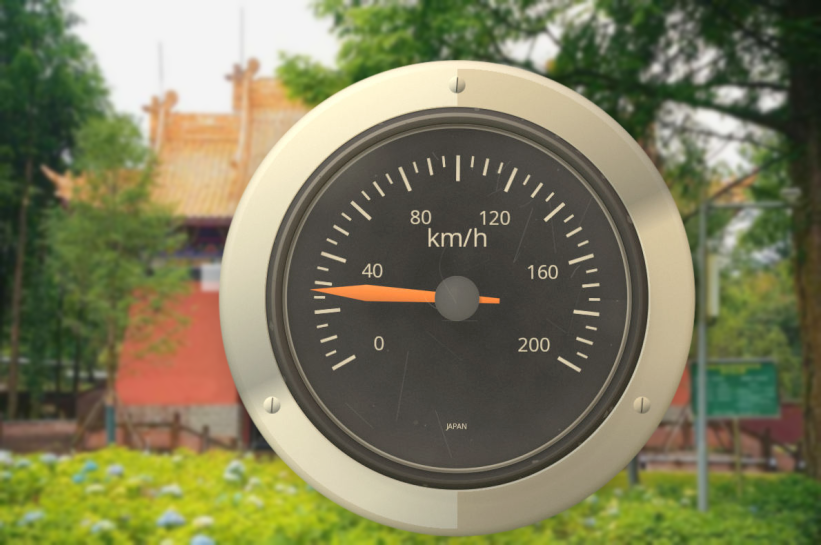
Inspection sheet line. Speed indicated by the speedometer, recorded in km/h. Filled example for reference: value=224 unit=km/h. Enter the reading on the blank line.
value=27.5 unit=km/h
